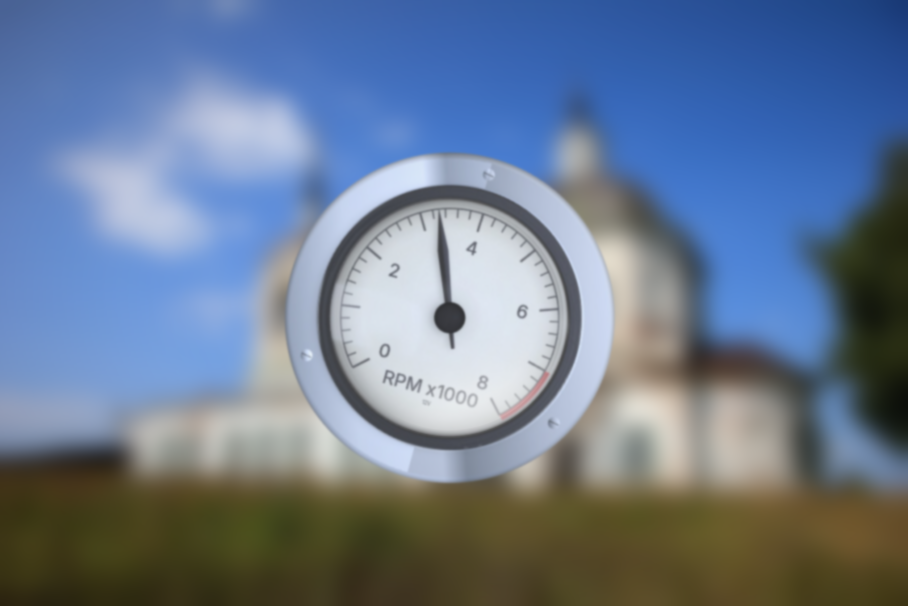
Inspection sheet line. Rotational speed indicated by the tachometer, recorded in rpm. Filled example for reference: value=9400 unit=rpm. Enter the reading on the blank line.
value=3300 unit=rpm
